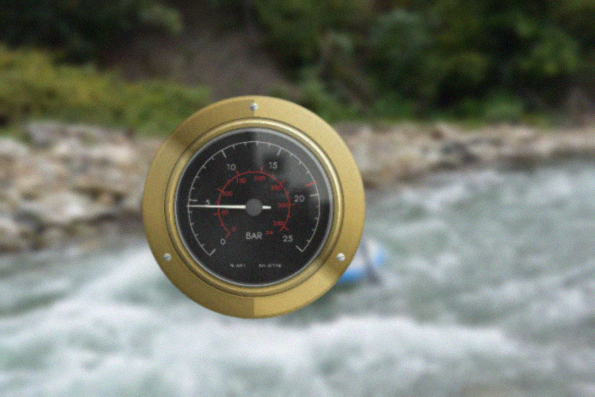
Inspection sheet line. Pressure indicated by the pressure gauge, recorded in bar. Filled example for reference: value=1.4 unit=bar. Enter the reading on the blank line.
value=4.5 unit=bar
